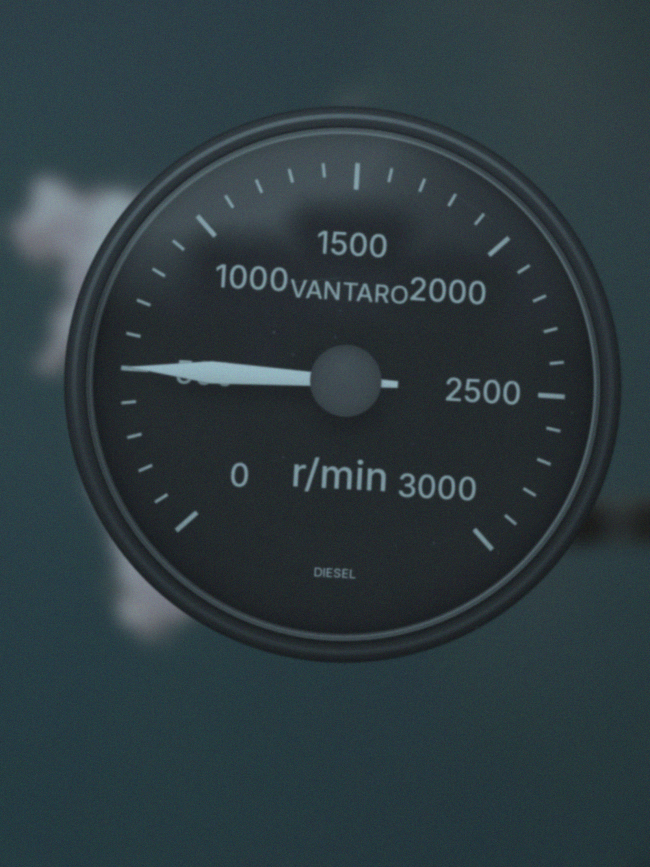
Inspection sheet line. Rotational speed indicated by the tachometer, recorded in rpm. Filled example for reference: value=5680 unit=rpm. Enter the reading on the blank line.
value=500 unit=rpm
